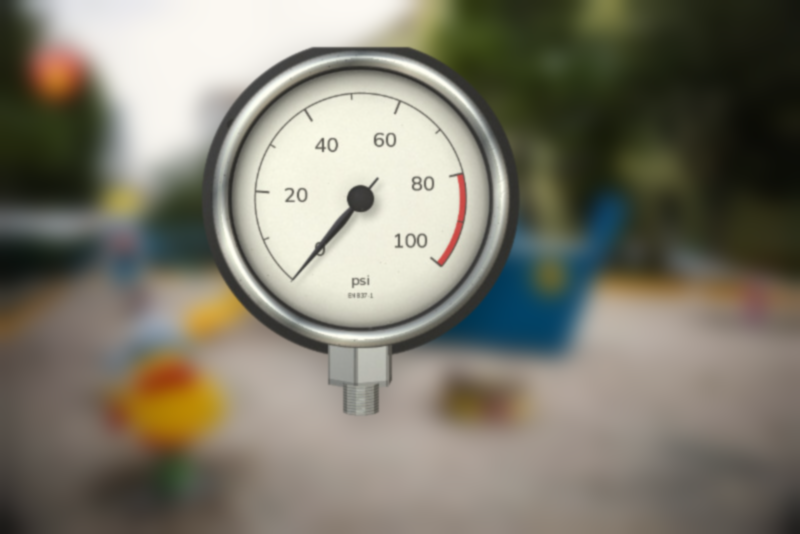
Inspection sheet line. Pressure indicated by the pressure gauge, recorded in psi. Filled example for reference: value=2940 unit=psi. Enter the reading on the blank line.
value=0 unit=psi
